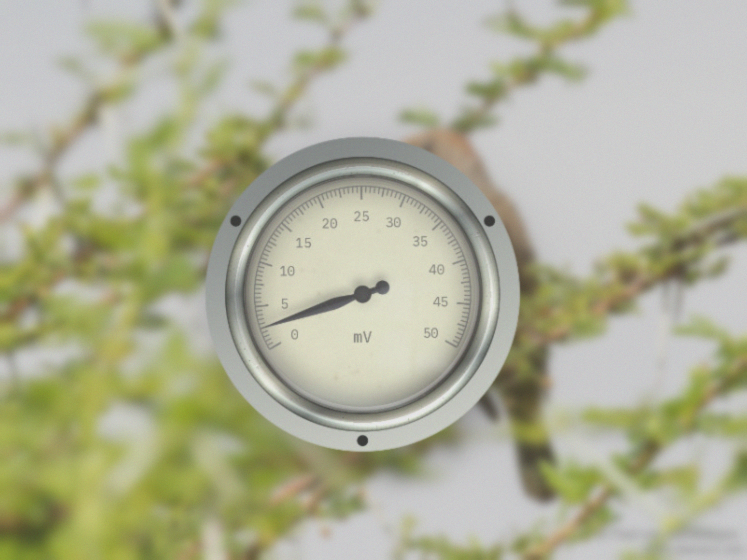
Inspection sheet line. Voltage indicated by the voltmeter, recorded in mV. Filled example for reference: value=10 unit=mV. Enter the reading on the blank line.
value=2.5 unit=mV
